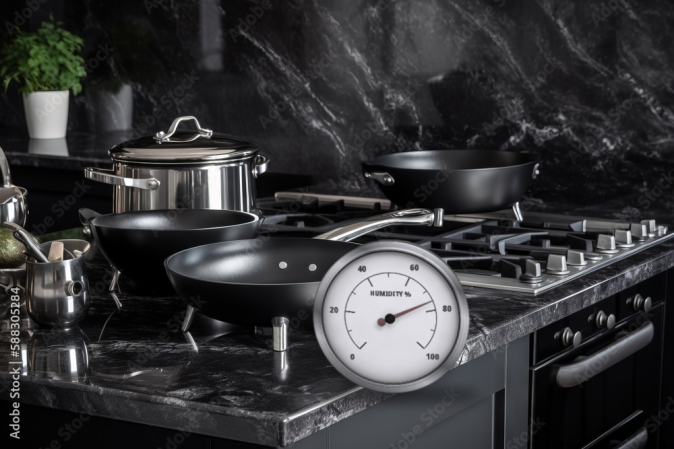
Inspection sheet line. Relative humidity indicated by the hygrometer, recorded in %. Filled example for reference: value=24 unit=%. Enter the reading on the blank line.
value=75 unit=%
